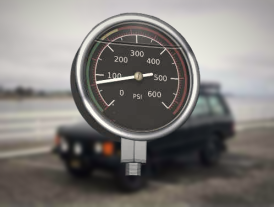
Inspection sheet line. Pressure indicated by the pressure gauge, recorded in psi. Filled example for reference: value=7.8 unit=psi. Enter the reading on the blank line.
value=75 unit=psi
